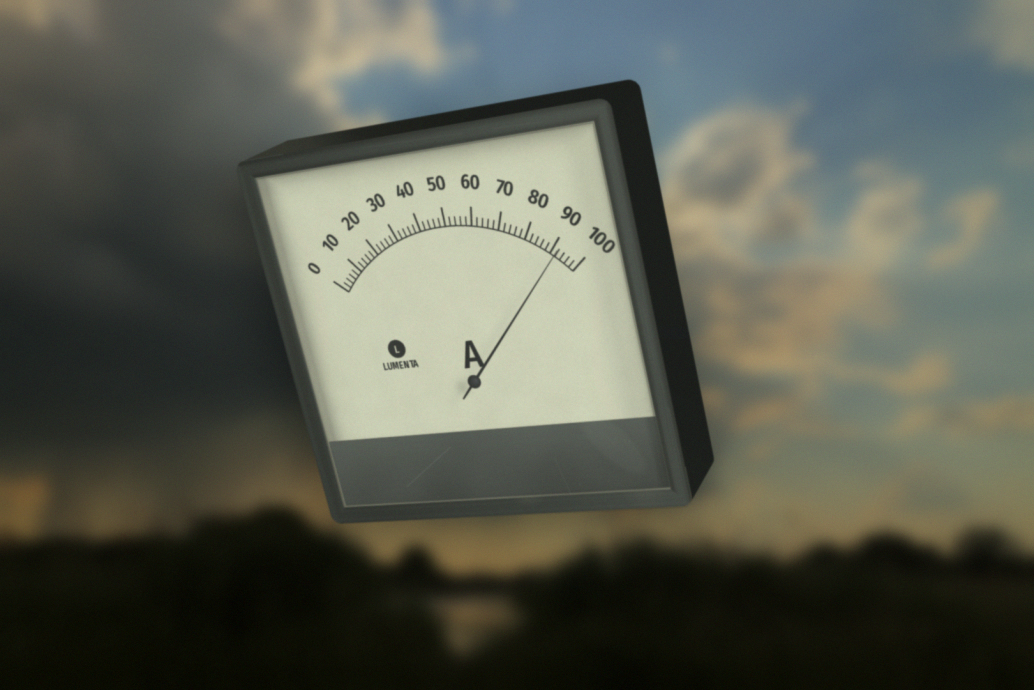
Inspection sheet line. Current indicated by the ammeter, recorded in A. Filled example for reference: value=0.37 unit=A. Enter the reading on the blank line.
value=92 unit=A
